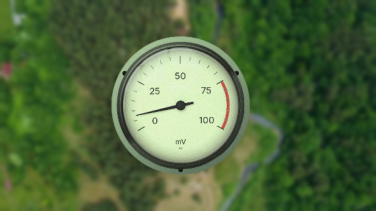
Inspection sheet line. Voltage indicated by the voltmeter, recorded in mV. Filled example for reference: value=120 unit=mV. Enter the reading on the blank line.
value=7.5 unit=mV
